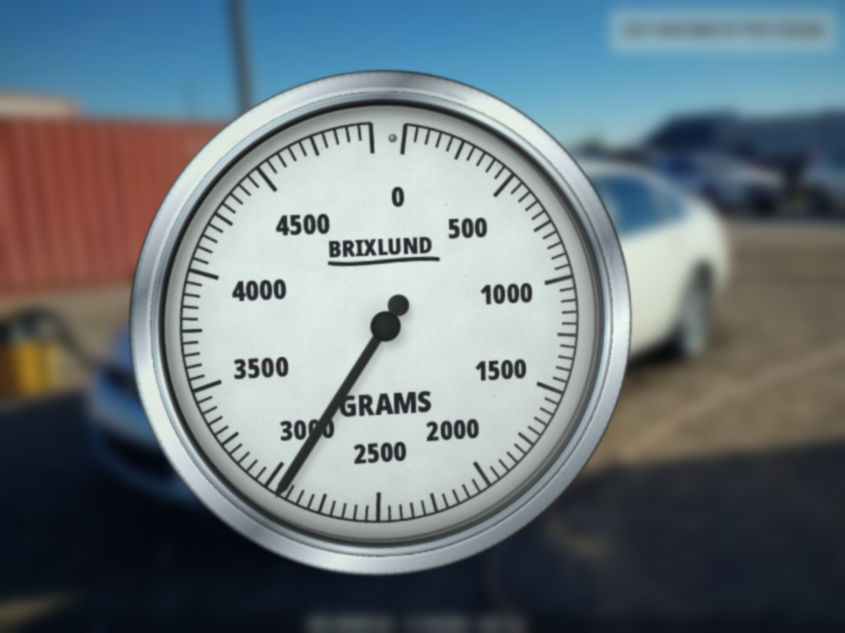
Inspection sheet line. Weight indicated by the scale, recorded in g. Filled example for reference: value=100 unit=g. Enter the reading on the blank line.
value=2950 unit=g
